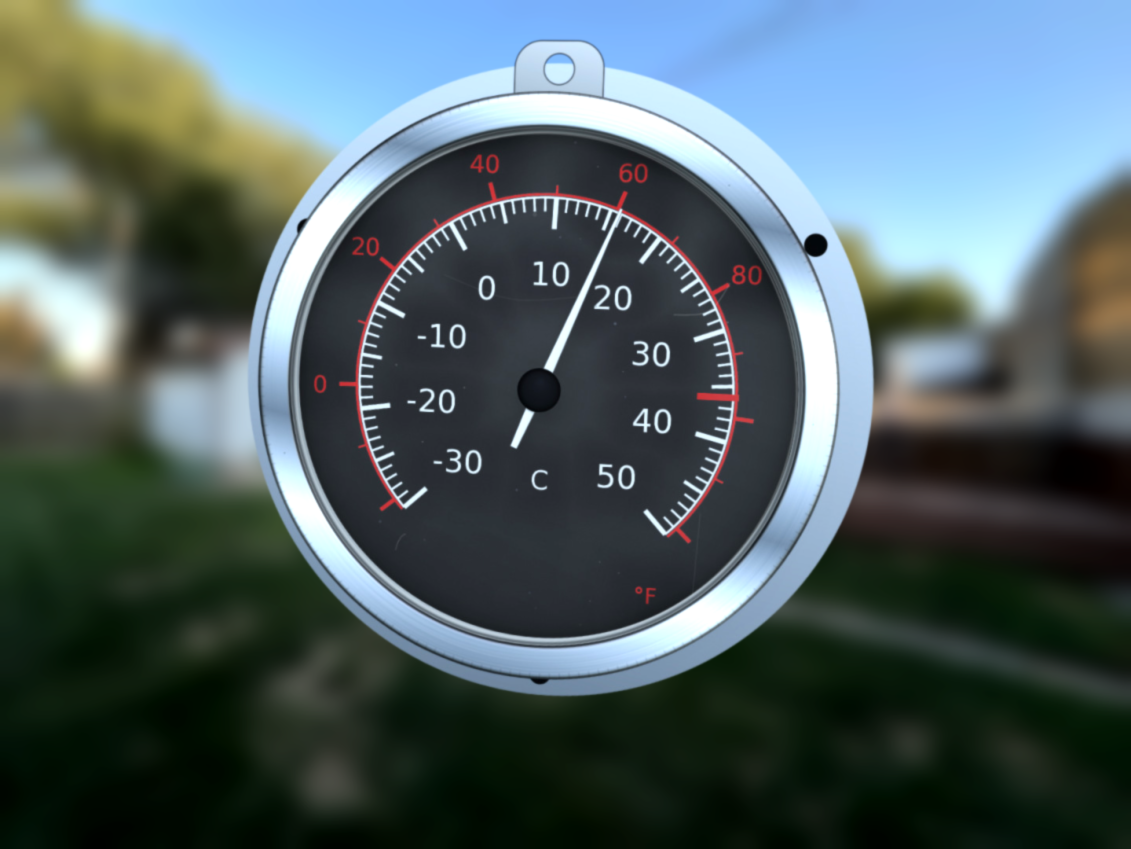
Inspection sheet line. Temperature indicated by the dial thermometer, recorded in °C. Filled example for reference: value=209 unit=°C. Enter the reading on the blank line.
value=16 unit=°C
